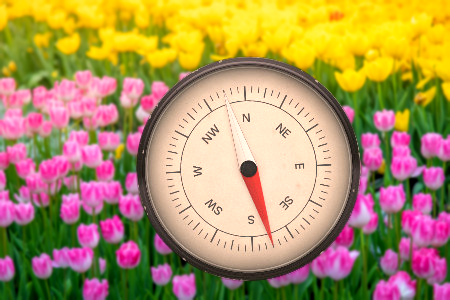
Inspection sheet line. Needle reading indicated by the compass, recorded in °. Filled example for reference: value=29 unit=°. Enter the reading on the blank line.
value=165 unit=°
